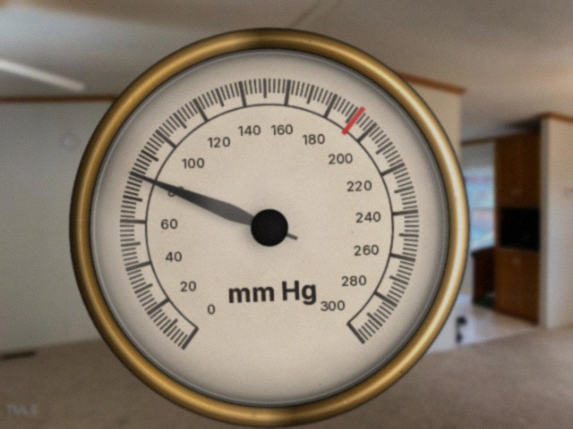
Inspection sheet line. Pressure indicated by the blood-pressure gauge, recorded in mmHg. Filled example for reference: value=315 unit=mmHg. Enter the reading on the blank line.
value=80 unit=mmHg
